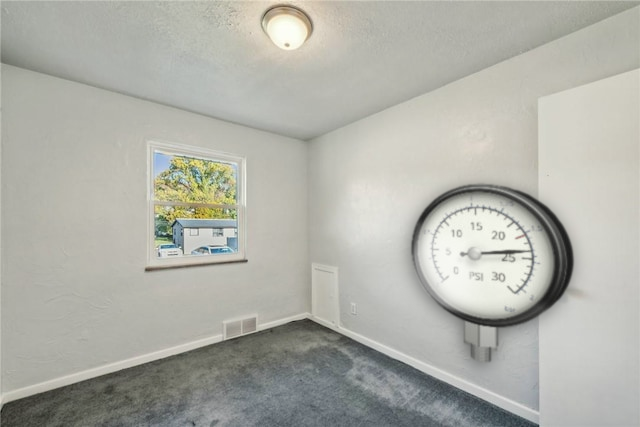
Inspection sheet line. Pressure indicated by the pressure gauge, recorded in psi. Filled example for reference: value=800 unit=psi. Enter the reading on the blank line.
value=24 unit=psi
